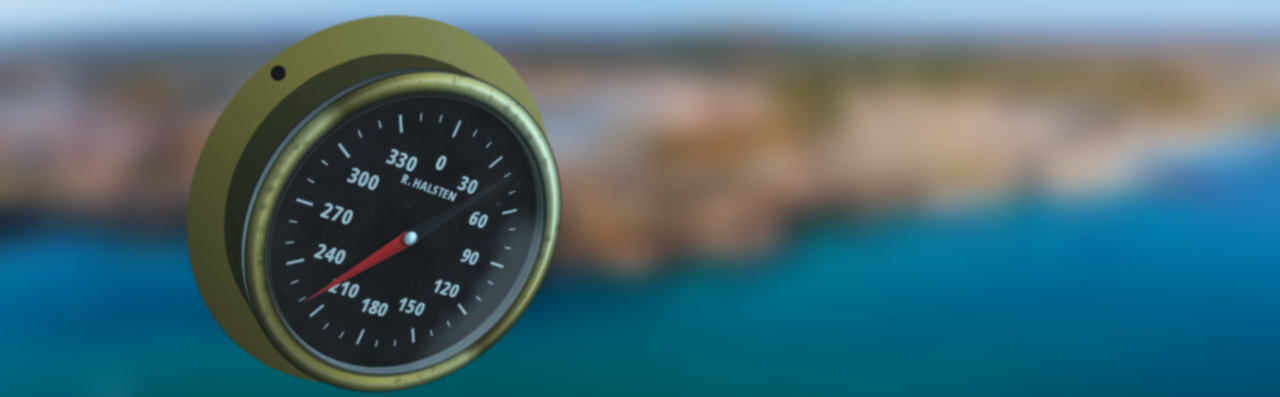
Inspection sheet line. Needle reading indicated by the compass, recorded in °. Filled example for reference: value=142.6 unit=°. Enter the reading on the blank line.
value=220 unit=°
